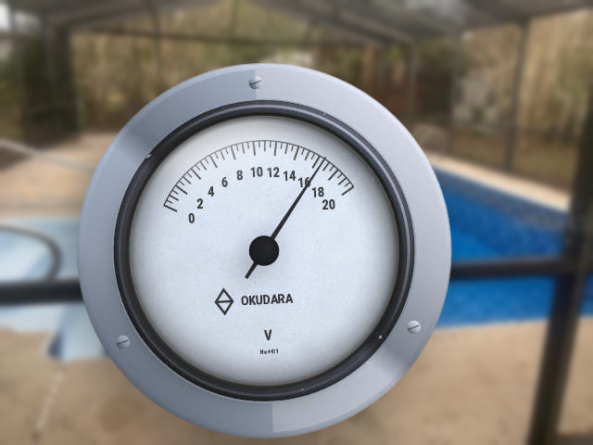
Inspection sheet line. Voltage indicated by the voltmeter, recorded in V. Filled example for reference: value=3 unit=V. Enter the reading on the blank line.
value=16.5 unit=V
